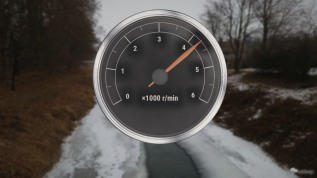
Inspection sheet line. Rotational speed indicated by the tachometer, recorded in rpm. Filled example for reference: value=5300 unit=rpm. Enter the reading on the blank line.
value=4250 unit=rpm
